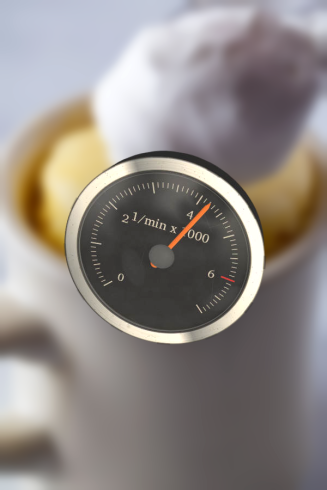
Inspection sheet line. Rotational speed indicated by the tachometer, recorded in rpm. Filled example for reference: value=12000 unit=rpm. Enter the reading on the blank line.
value=4200 unit=rpm
